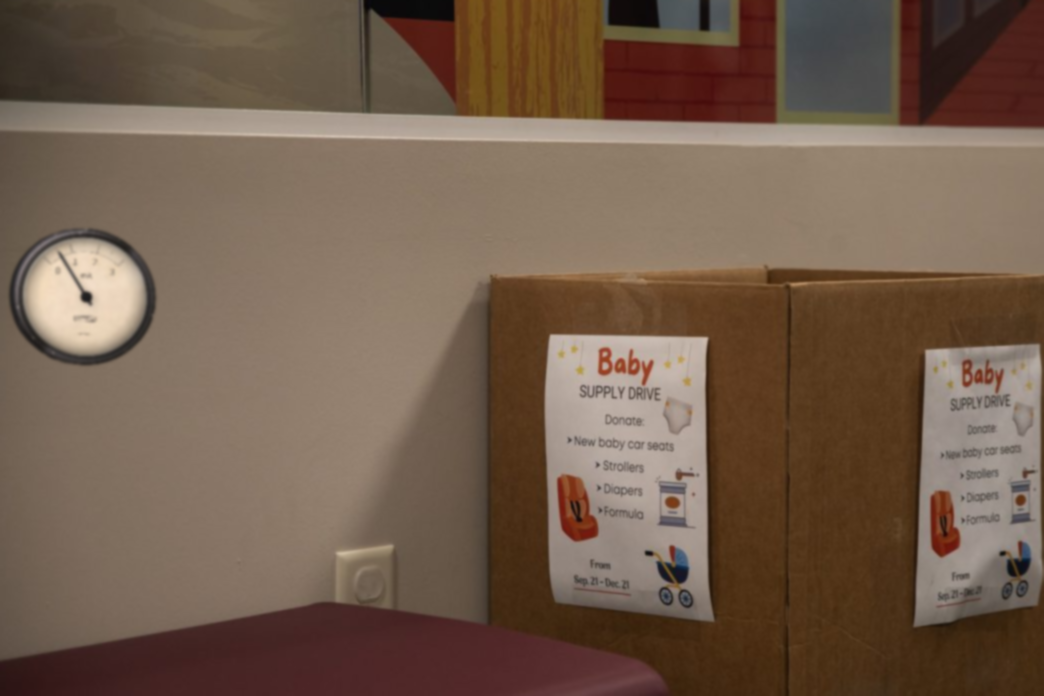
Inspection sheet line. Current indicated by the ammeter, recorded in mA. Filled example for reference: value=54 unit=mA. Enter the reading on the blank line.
value=0.5 unit=mA
